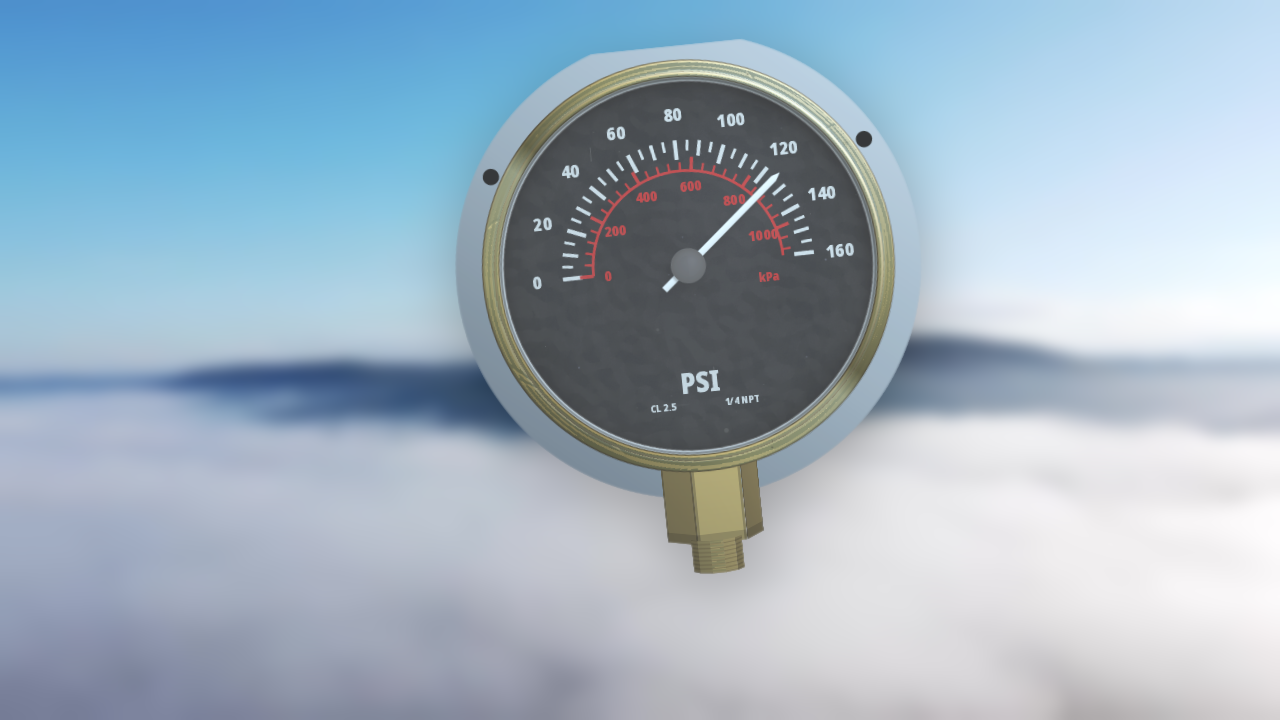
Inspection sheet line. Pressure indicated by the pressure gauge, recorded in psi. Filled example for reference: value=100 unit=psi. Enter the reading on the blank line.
value=125 unit=psi
